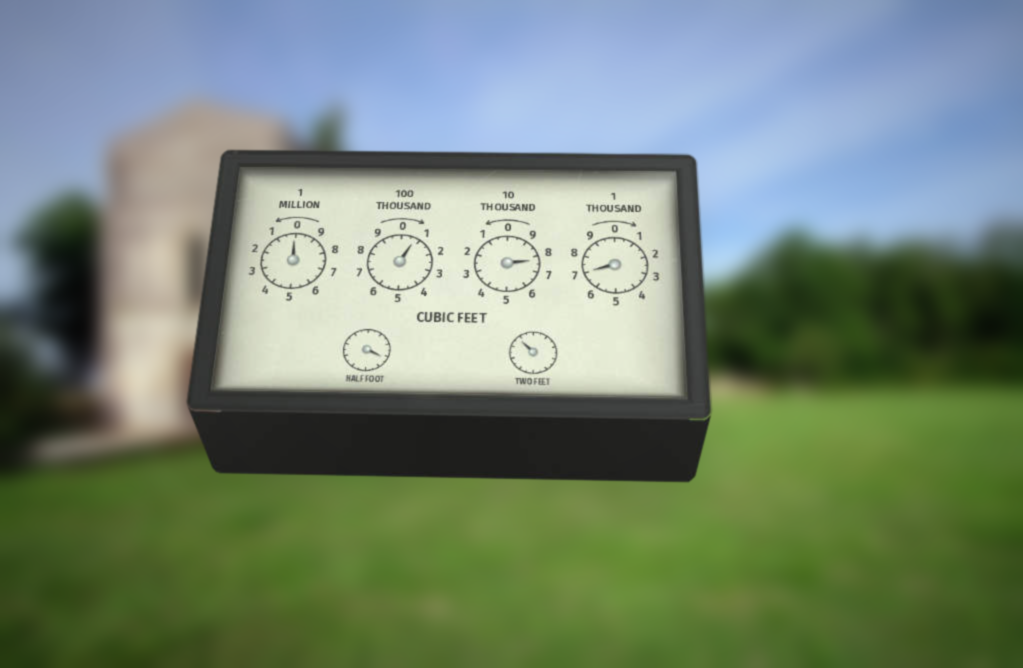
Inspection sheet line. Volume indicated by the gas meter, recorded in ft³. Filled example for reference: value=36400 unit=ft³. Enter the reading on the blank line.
value=7700 unit=ft³
